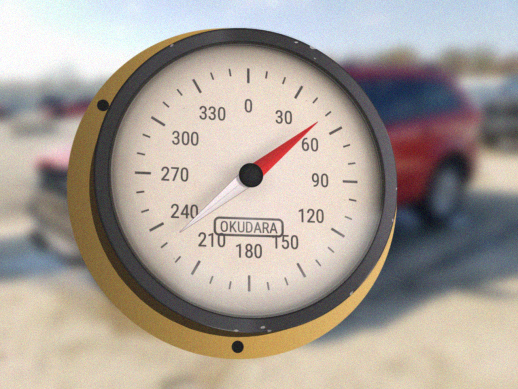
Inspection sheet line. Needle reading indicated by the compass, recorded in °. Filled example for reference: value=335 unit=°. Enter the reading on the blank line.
value=50 unit=°
